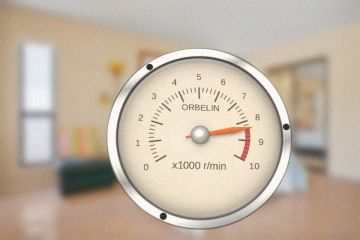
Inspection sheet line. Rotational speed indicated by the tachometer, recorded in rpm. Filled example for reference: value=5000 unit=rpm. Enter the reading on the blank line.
value=8400 unit=rpm
